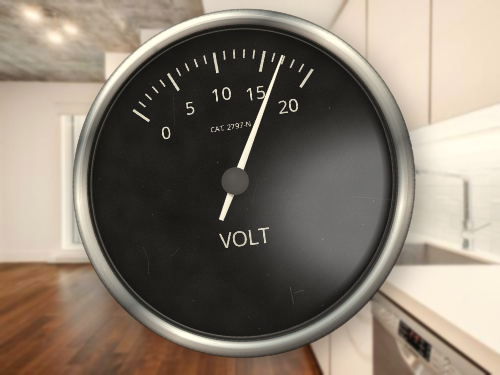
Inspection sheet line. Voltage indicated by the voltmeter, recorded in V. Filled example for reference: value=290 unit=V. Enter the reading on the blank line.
value=17 unit=V
